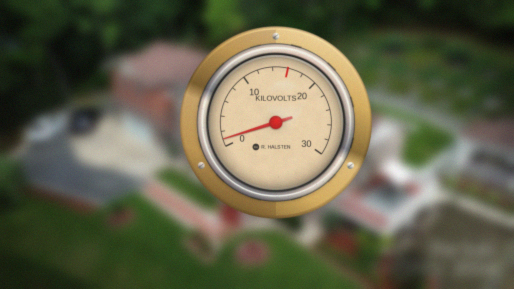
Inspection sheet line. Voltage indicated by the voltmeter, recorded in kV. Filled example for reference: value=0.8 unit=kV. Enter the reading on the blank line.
value=1 unit=kV
